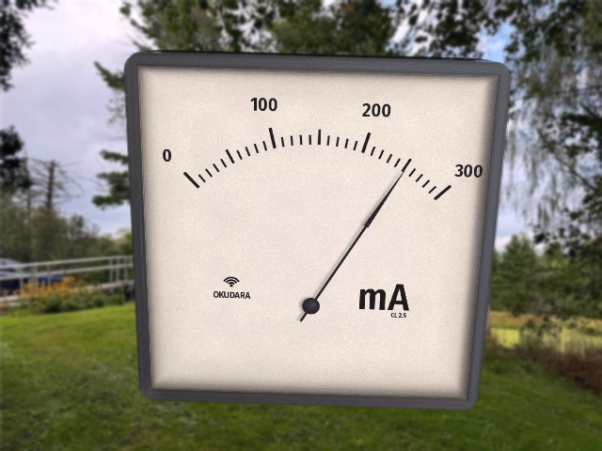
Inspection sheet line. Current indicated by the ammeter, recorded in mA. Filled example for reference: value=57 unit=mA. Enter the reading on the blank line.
value=250 unit=mA
